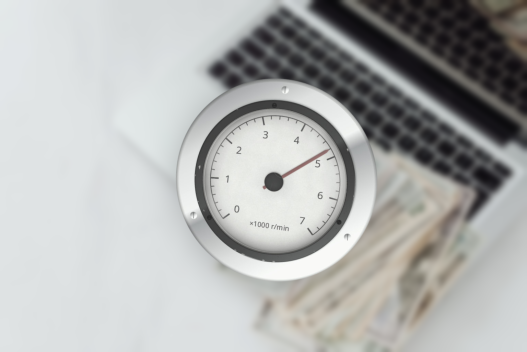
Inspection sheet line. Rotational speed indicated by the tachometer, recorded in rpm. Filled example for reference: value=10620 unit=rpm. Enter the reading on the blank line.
value=4800 unit=rpm
